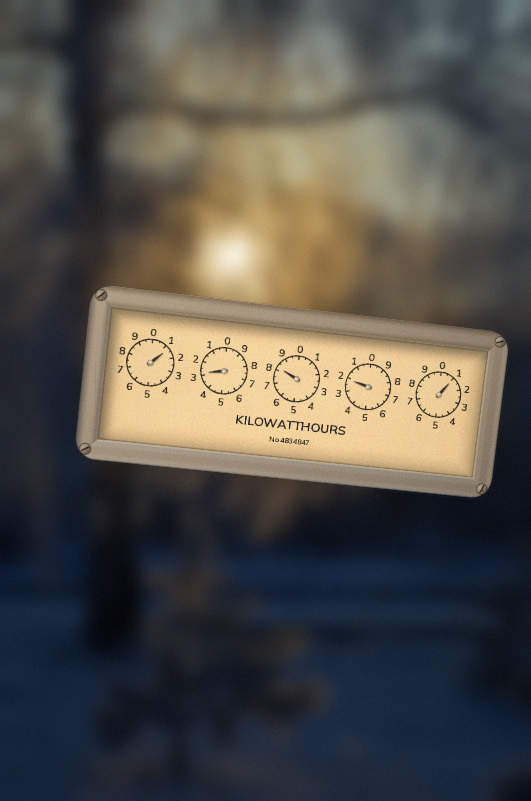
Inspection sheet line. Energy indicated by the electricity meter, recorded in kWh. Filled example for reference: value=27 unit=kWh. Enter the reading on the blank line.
value=12821 unit=kWh
